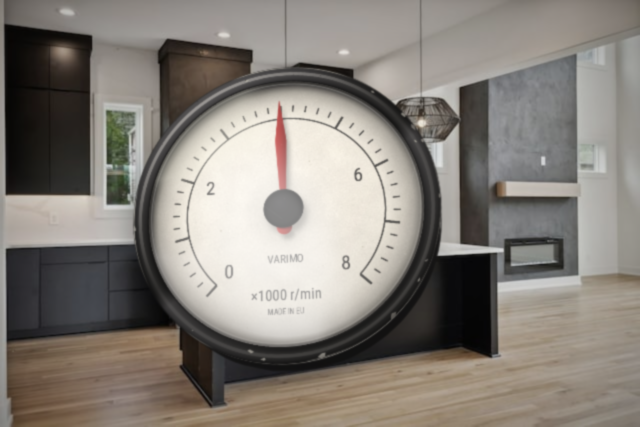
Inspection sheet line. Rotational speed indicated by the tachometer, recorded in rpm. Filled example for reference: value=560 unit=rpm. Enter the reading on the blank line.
value=4000 unit=rpm
